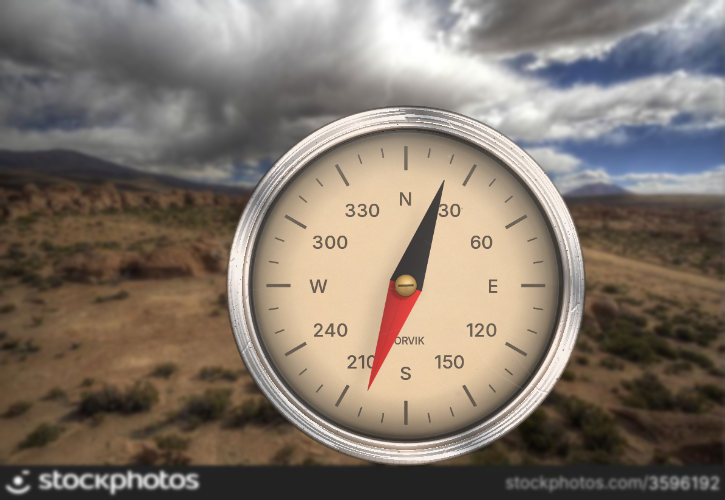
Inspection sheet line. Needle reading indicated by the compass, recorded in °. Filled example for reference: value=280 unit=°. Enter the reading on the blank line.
value=200 unit=°
